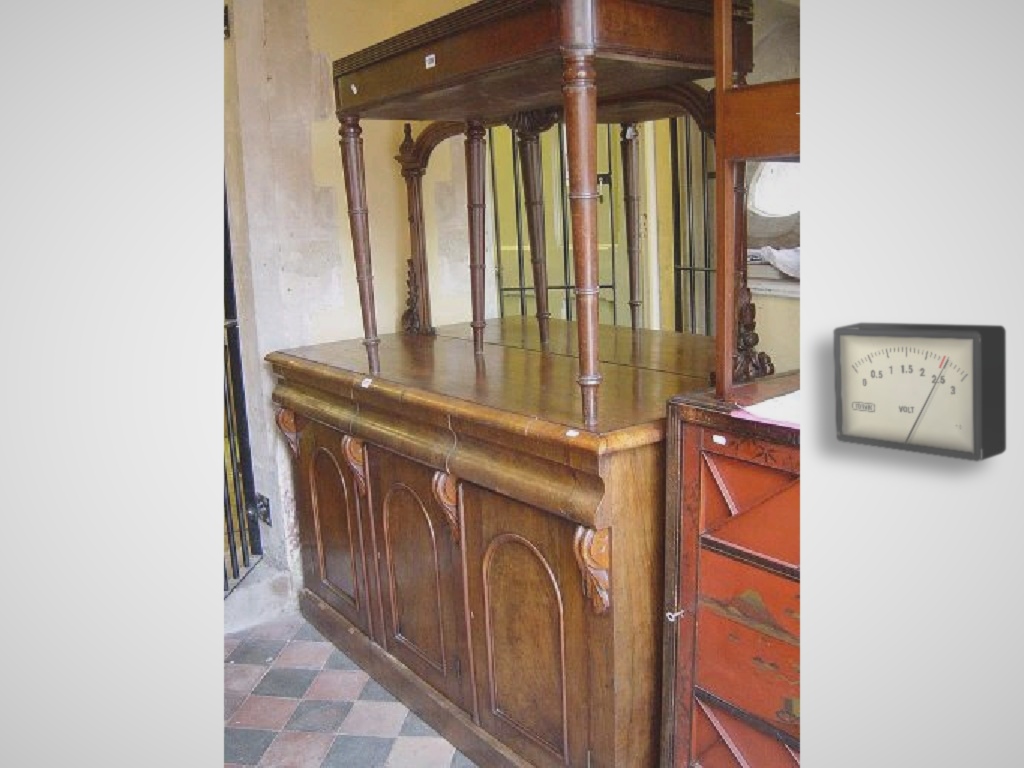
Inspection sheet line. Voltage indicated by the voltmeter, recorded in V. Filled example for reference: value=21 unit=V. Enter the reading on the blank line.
value=2.5 unit=V
